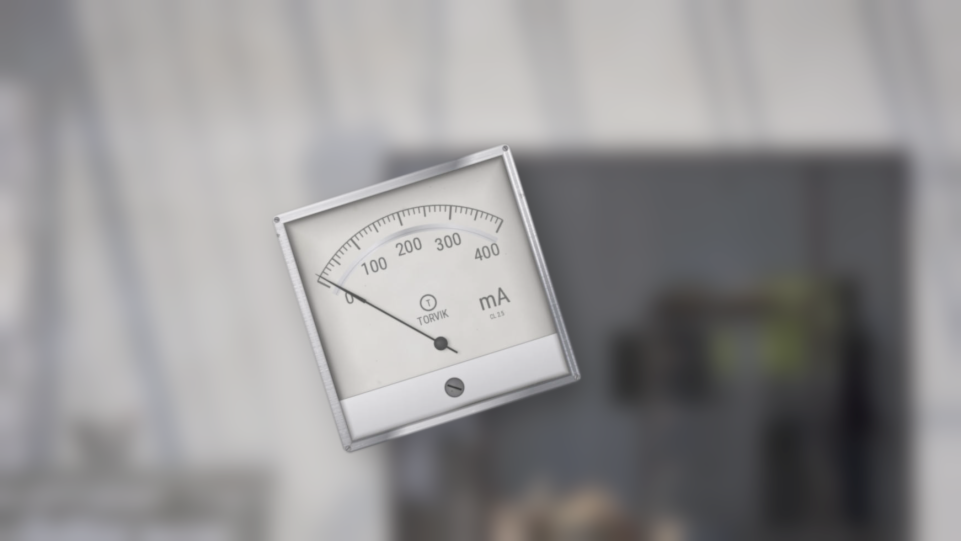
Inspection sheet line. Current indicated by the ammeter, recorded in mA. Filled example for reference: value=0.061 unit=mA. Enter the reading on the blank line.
value=10 unit=mA
